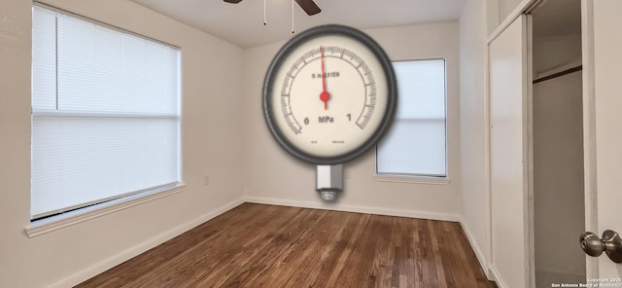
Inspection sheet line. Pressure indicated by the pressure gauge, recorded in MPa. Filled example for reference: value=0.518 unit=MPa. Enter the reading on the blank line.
value=0.5 unit=MPa
